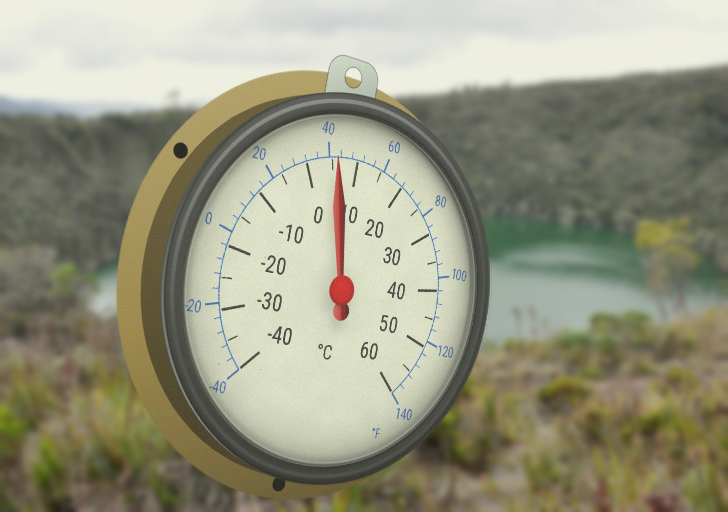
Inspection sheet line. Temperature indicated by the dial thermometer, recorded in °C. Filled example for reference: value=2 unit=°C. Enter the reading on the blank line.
value=5 unit=°C
